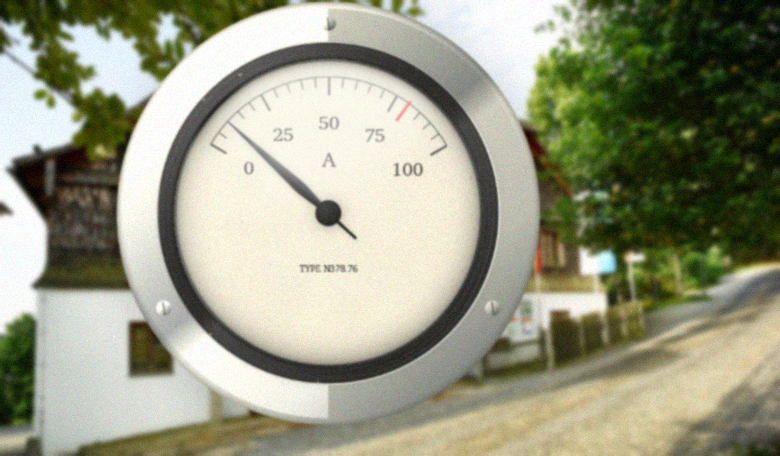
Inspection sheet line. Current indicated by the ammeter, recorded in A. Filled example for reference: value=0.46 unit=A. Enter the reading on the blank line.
value=10 unit=A
